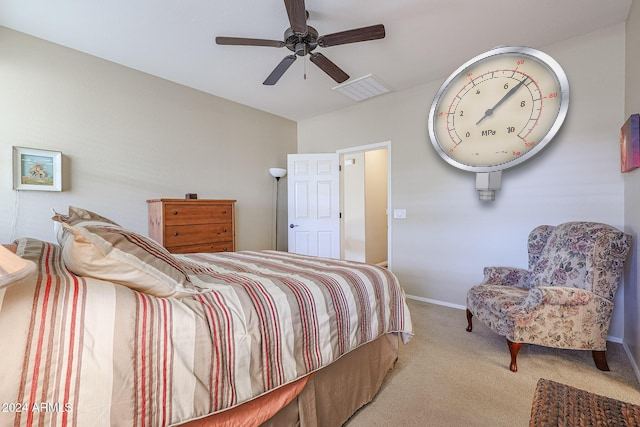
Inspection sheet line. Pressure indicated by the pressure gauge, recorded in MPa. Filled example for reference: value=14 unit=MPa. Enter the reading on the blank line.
value=6.75 unit=MPa
